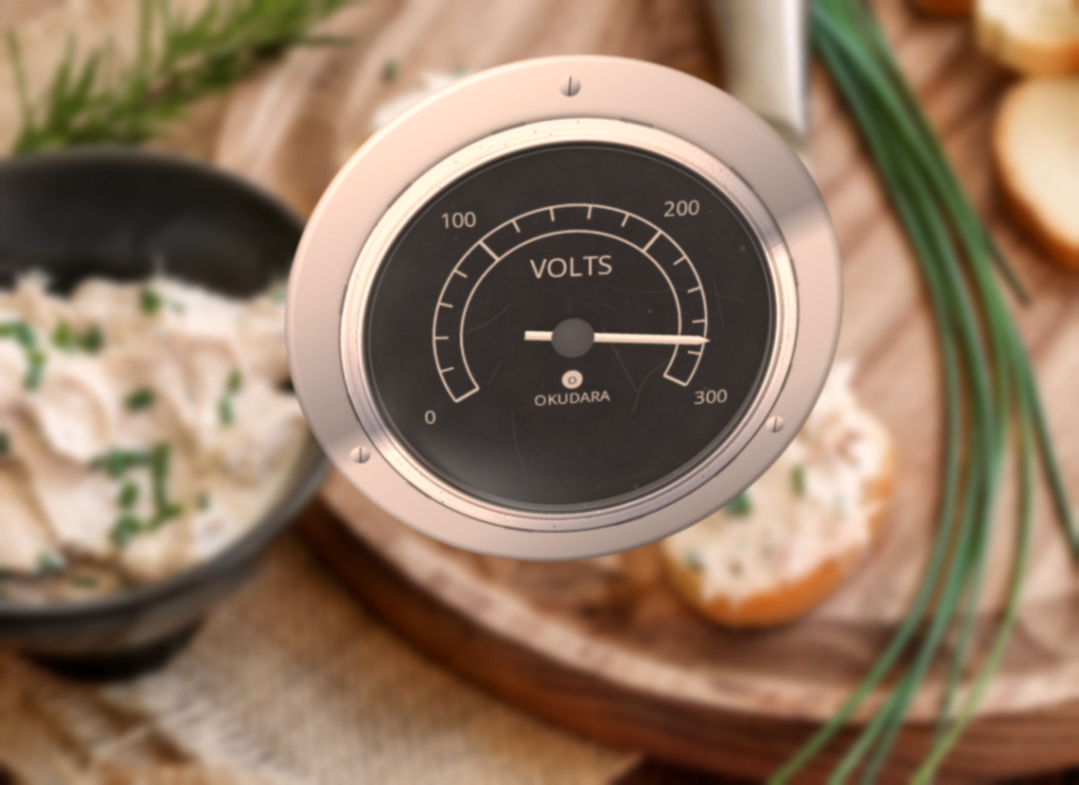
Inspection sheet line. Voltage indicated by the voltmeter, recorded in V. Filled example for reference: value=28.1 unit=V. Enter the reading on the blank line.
value=270 unit=V
